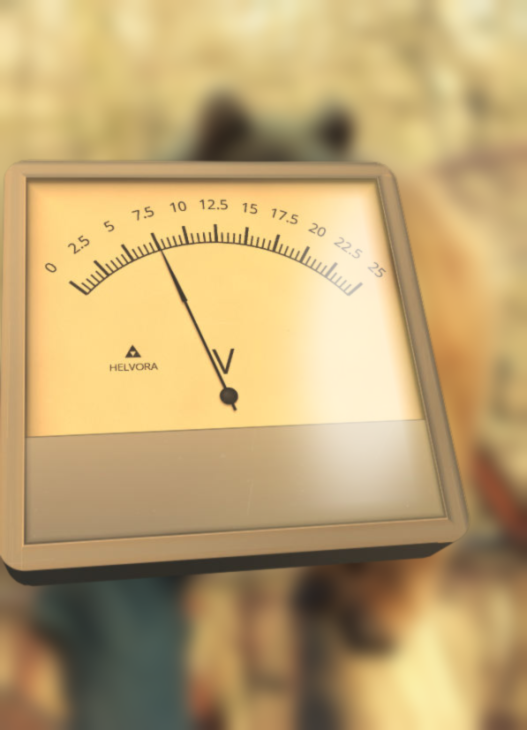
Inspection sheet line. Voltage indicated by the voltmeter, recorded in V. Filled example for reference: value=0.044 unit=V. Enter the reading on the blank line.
value=7.5 unit=V
